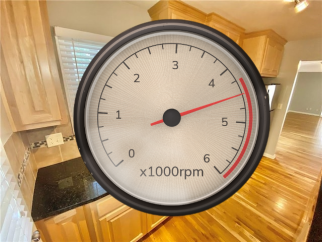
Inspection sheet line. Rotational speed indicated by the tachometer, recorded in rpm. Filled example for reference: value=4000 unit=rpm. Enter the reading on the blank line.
value=4500 unit=rpm
